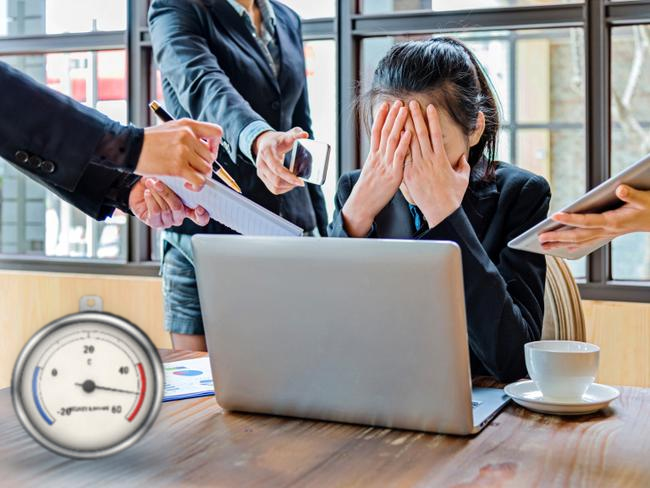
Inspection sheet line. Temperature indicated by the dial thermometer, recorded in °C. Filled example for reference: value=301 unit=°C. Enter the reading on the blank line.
value=50 unit=°C
